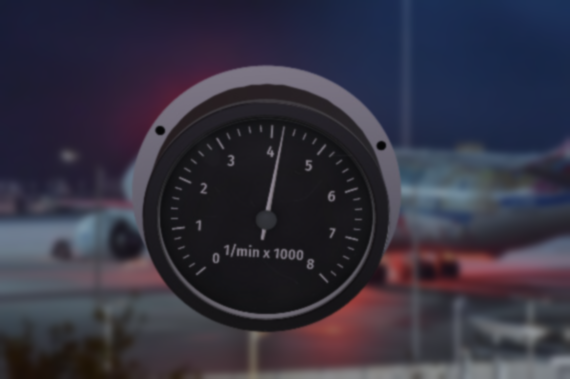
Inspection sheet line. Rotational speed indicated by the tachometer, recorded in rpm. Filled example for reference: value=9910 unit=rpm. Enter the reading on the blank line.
value=4200 unit=rpm
